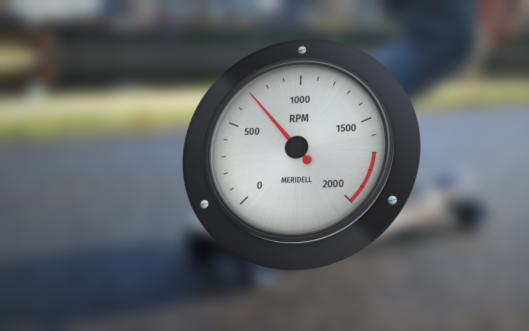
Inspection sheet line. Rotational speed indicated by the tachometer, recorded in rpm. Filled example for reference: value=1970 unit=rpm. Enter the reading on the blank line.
value=700 unit=rpm
